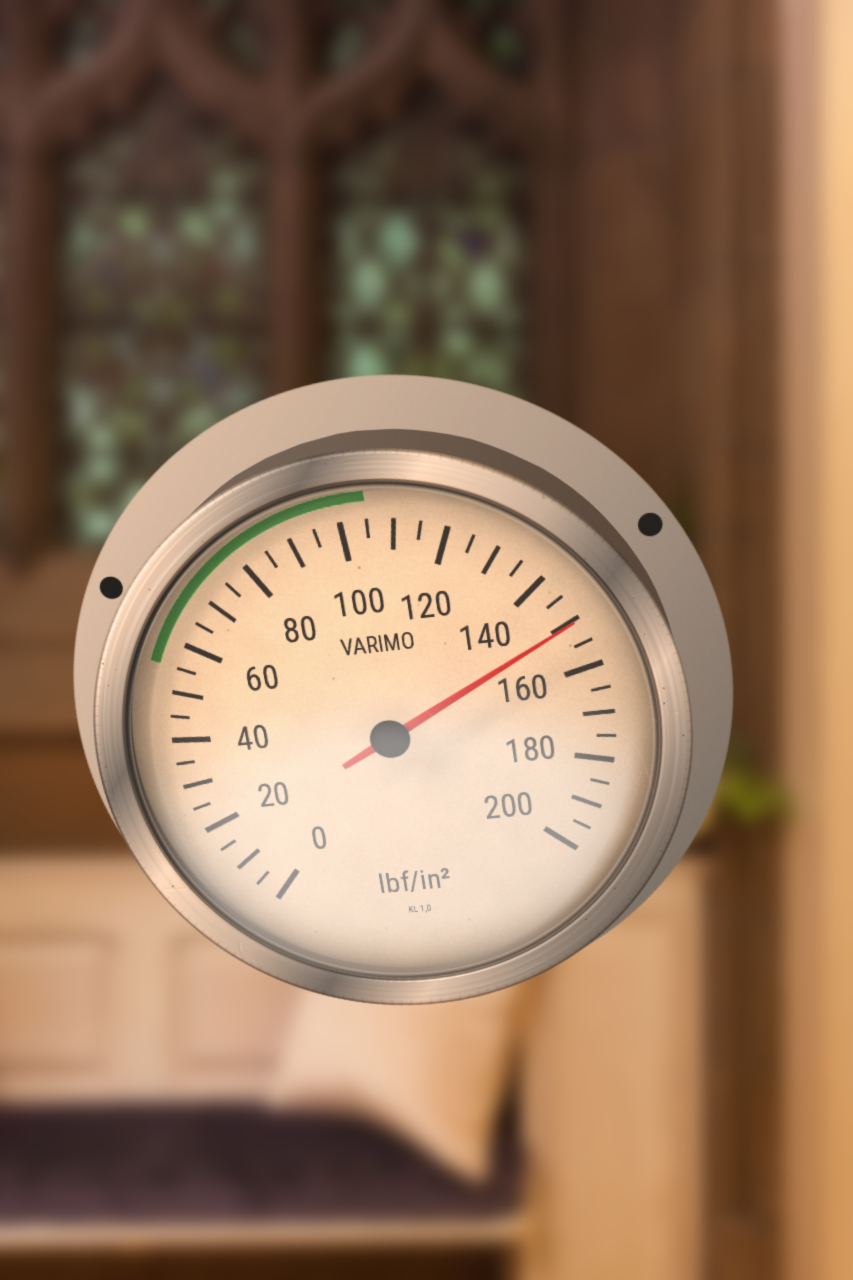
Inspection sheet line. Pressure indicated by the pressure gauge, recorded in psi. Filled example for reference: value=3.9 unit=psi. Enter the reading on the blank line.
value=150 unit=psi
